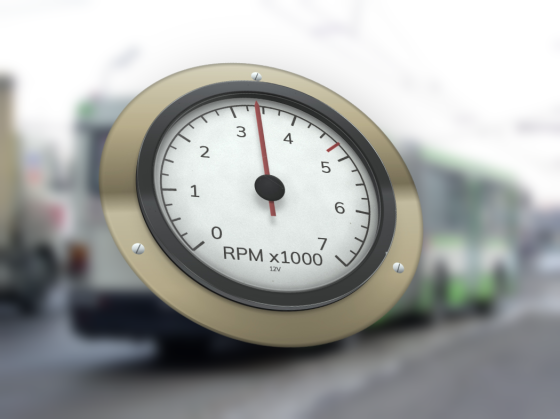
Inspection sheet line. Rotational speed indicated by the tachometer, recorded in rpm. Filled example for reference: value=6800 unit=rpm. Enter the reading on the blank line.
value=3375 unit=rpm
